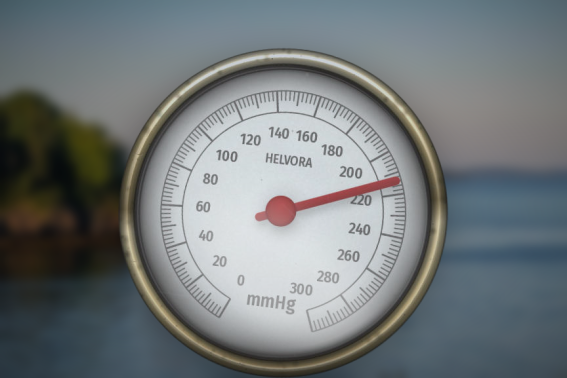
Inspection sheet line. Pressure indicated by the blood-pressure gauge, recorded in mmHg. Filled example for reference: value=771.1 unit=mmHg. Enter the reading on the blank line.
value=214 unit=mmHg
